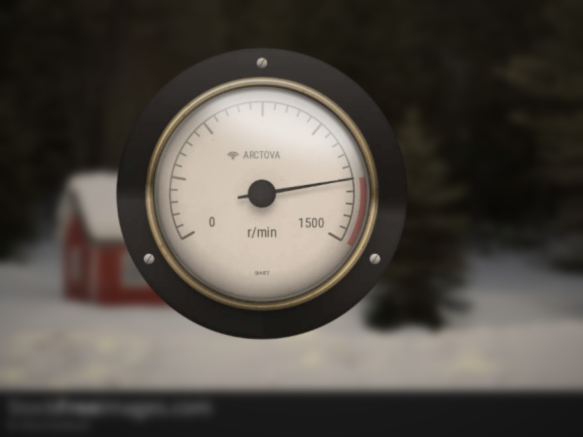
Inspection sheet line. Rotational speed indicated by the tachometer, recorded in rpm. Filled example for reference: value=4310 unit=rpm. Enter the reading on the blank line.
value=1250 unit=rpm
